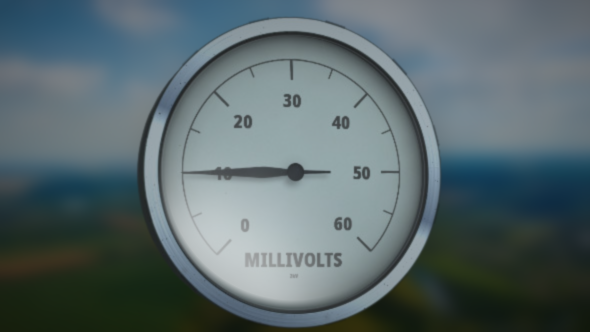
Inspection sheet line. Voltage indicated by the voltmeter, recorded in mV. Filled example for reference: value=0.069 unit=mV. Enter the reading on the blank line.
value=10 unit=mV
